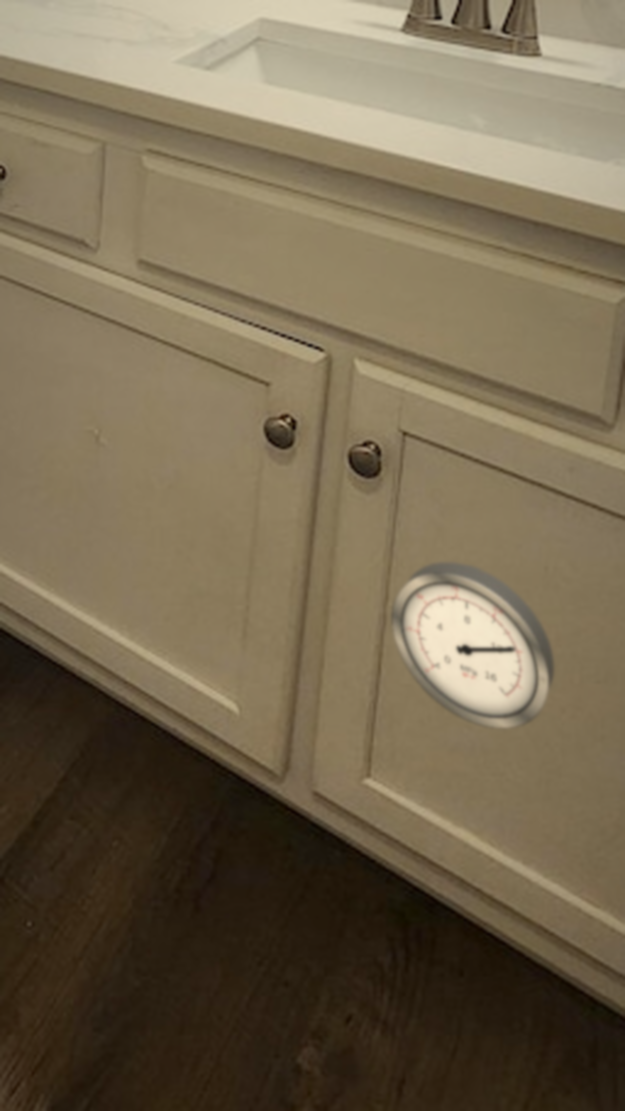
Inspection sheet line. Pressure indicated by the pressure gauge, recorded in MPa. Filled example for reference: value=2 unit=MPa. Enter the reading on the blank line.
value=12 unit=MPa
